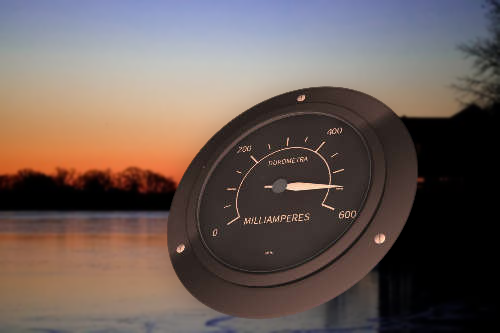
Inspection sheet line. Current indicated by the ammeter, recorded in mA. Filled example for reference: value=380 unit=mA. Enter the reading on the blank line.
value=550 unit=mA
